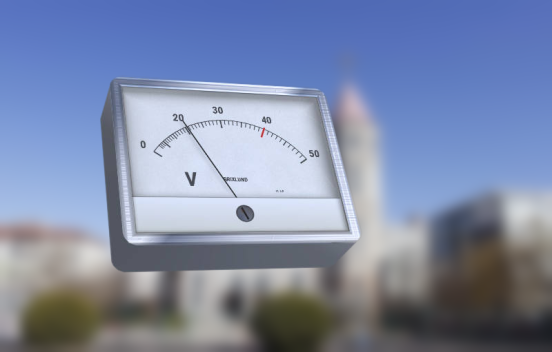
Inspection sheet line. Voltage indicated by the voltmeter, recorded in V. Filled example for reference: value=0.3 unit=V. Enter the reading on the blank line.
value=20 unit=V
